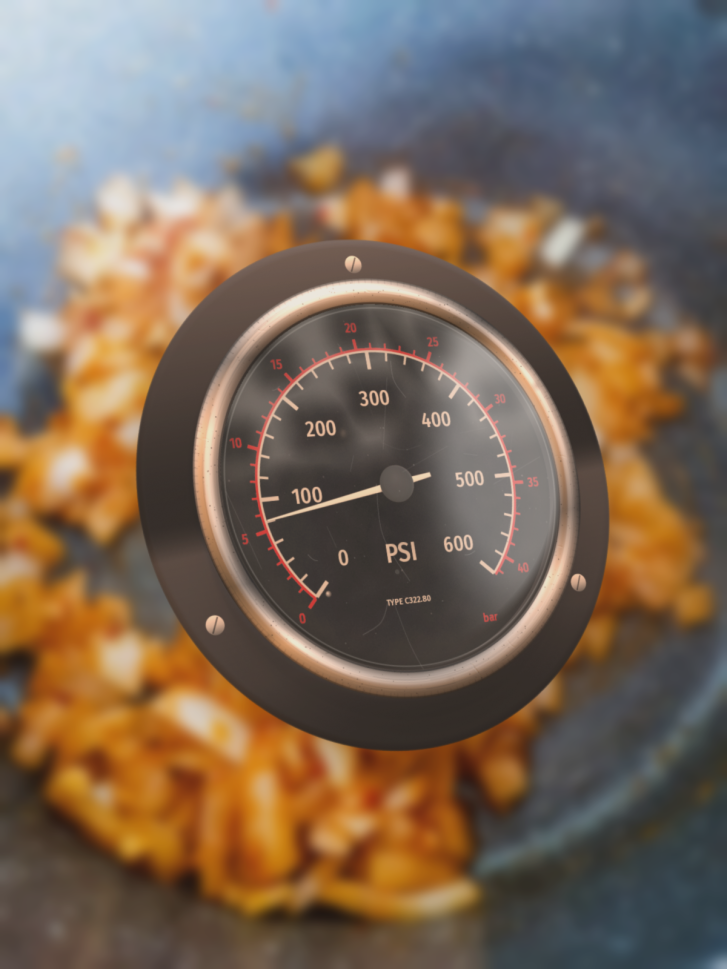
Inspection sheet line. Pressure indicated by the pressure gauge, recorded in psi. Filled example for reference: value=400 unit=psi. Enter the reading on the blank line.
value=80 unit=psi
